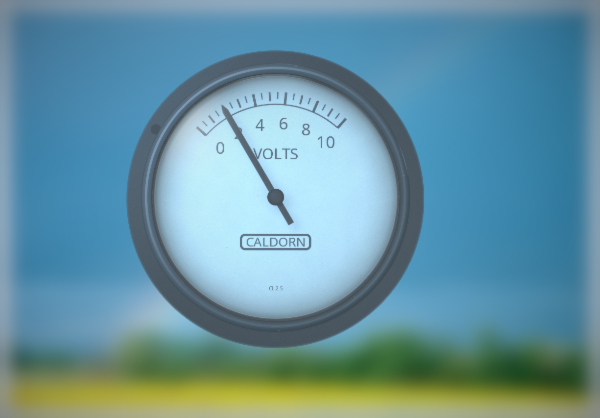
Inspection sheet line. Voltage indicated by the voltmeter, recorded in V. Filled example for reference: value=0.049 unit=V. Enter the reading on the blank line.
value=2 unit=V
